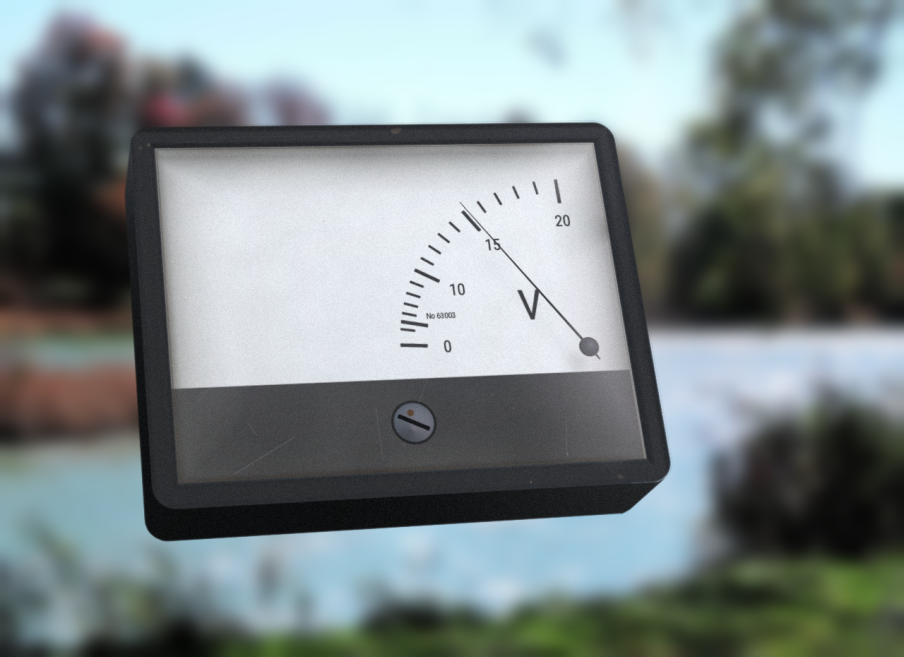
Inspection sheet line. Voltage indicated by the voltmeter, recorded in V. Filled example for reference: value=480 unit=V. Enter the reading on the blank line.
value=15 unit=V
